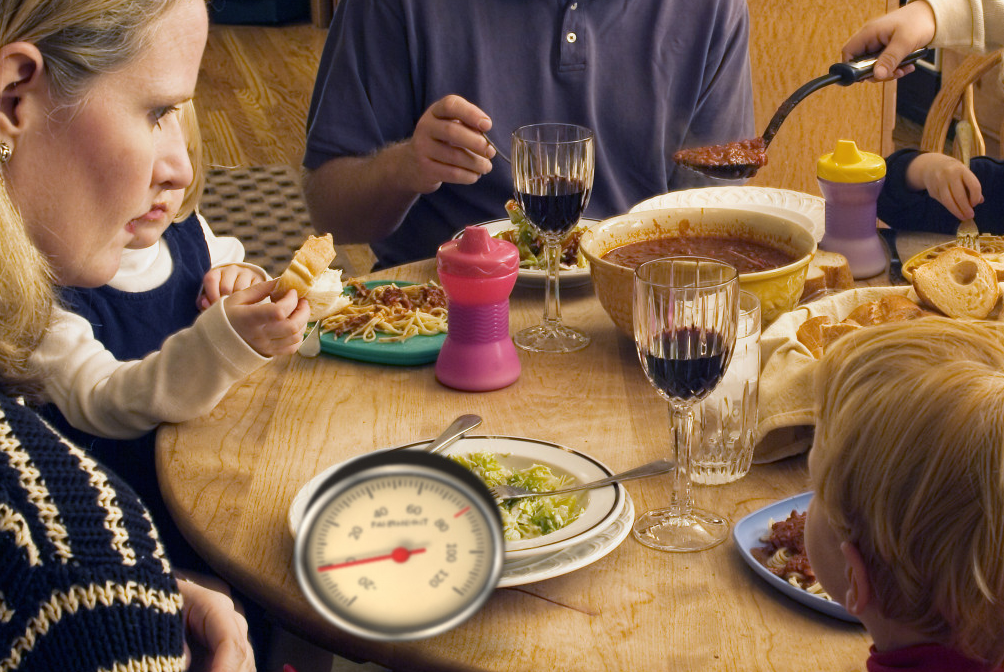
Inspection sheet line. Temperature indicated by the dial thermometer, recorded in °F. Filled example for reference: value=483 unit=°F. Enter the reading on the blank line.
value=0 unit=°F
